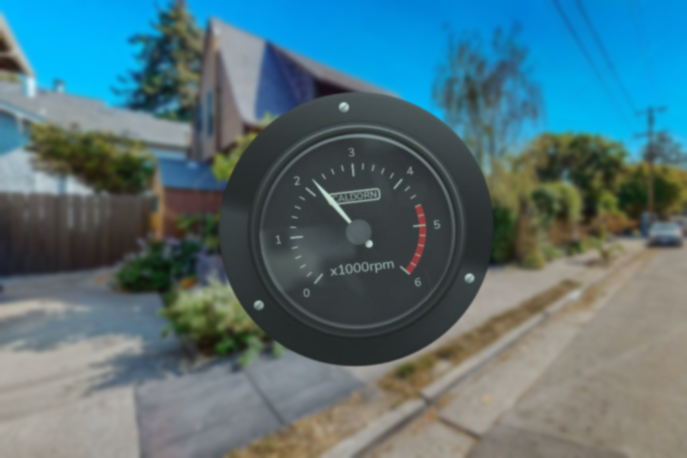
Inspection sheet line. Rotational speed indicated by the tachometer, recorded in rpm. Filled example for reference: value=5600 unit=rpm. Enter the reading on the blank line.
value=2200 unit=rpm
